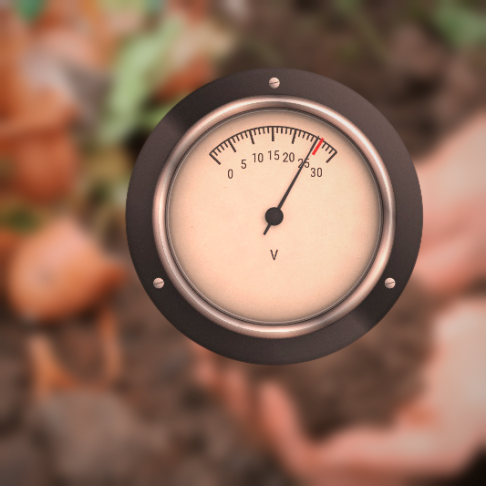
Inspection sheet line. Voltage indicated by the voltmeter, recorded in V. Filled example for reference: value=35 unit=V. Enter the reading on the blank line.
value=25 unit=V
